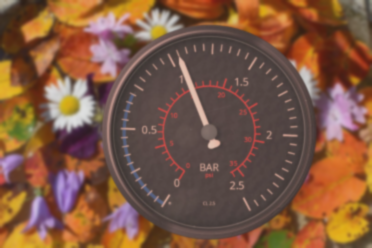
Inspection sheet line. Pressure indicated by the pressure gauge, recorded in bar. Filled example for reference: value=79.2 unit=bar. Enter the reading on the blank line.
value=1.05 unit=bar
